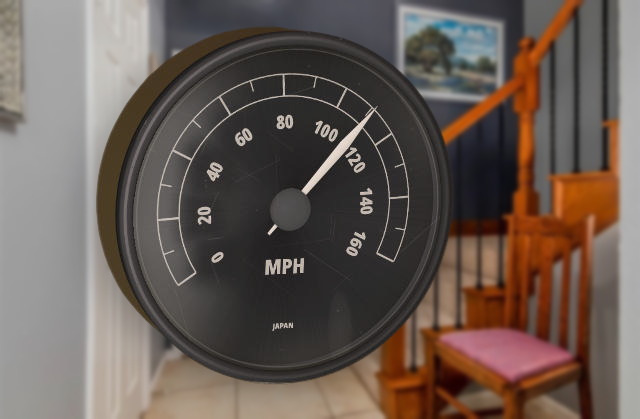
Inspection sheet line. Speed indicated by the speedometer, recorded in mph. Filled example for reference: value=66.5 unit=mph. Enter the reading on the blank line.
value=110 unit=mph
